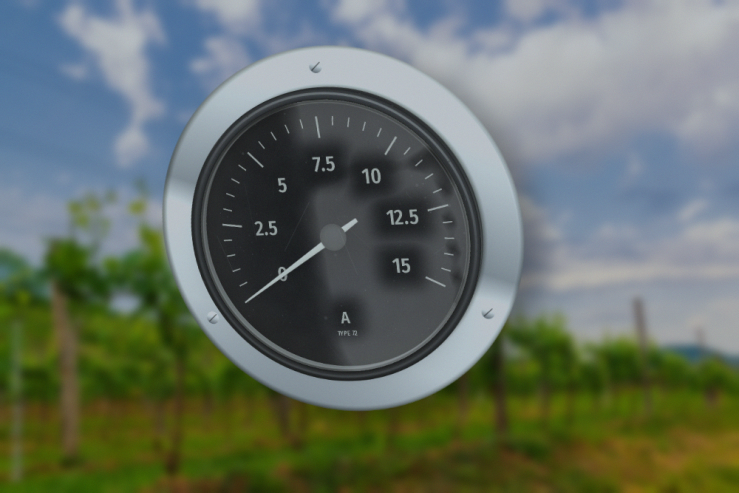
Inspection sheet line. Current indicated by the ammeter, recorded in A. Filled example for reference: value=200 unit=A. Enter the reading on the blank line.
value=0 unit=A
